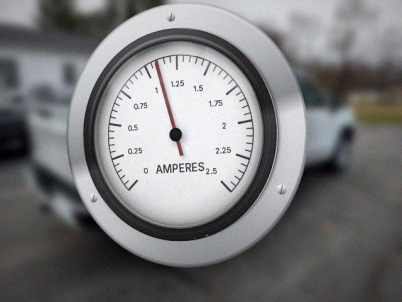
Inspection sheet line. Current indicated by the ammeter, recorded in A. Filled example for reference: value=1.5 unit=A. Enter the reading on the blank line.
value=1.1 unit=A
